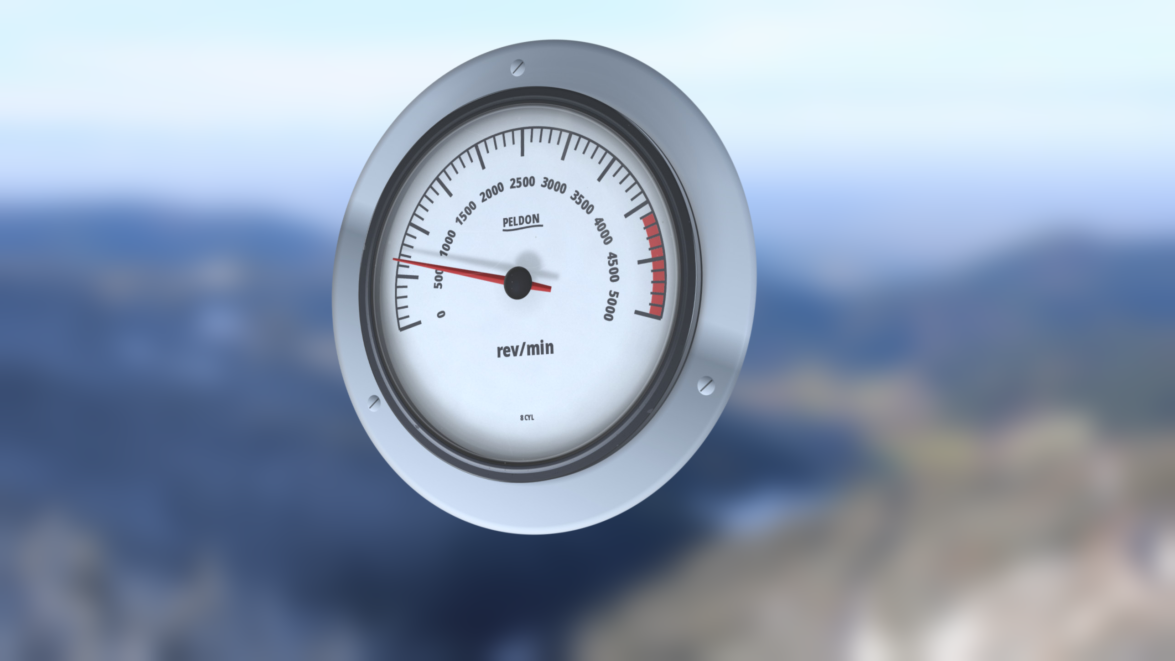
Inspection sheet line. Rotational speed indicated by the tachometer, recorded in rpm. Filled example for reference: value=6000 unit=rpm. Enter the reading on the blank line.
value=650 unit=rpm
